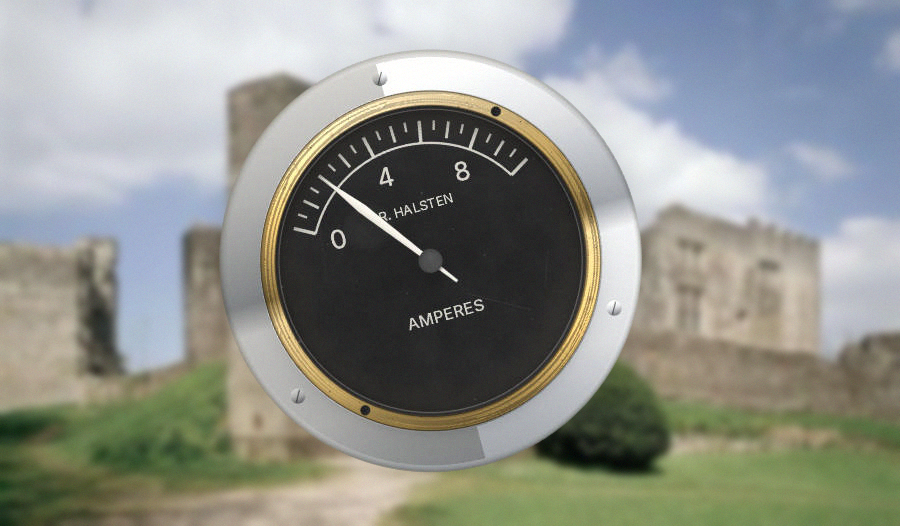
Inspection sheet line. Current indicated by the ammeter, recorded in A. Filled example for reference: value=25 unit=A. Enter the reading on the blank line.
value=2 unit=A
